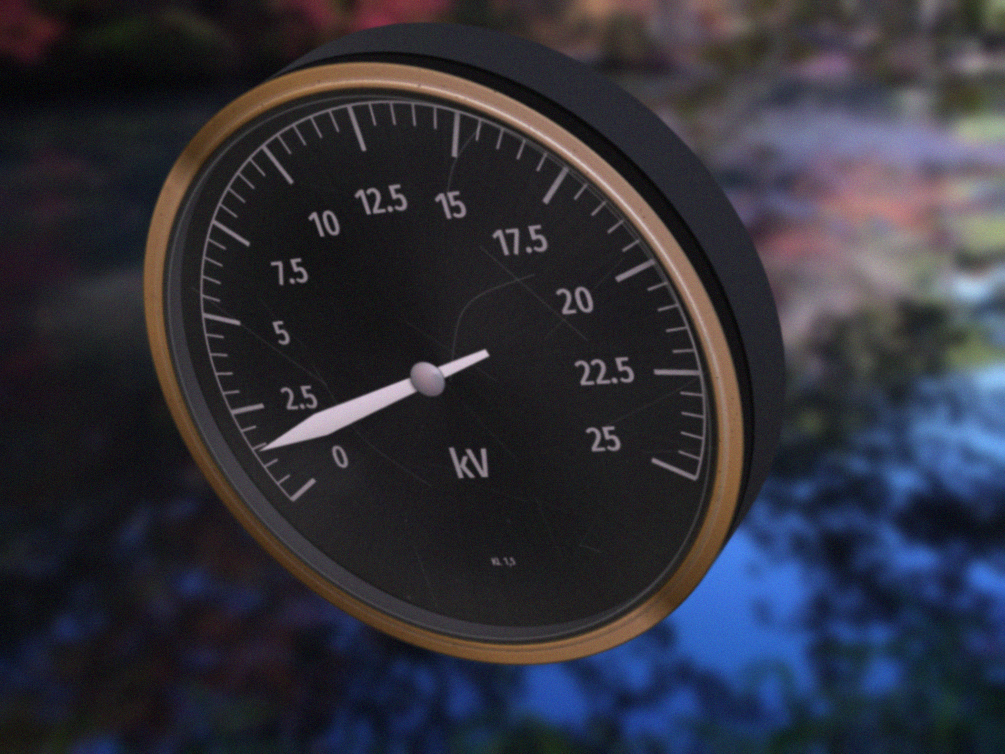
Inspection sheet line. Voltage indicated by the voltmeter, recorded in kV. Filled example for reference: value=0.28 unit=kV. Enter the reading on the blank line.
value=1.5 unit=kV
